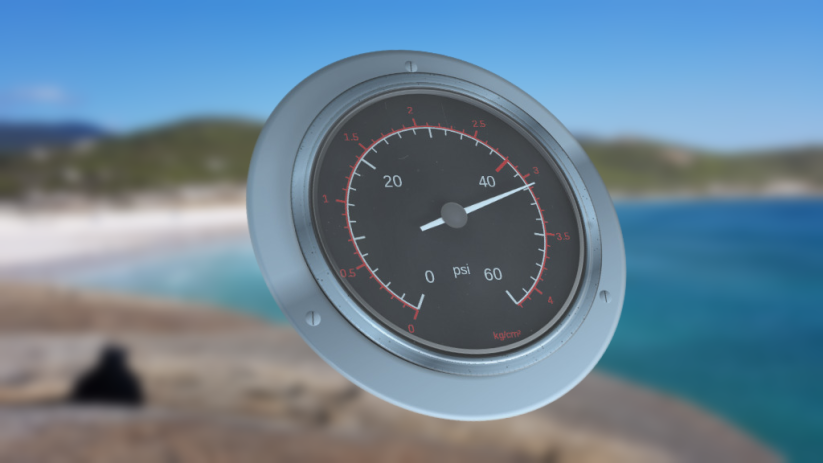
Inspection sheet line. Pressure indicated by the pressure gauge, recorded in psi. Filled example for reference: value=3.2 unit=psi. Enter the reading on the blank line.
value=44 unit=psi
